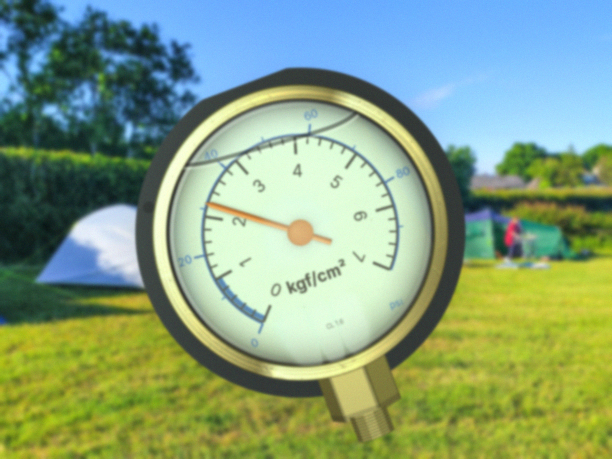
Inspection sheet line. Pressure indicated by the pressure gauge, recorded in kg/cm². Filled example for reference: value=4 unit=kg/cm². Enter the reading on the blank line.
value=2.2 unit=kg/cm²
